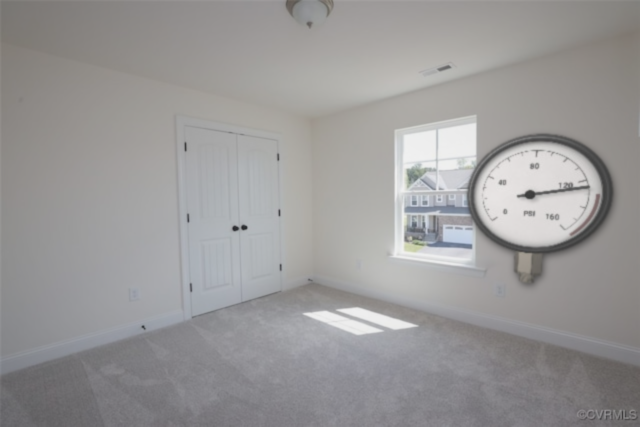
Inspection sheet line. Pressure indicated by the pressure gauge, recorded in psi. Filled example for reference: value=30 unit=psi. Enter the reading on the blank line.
value=125 unit=psi
